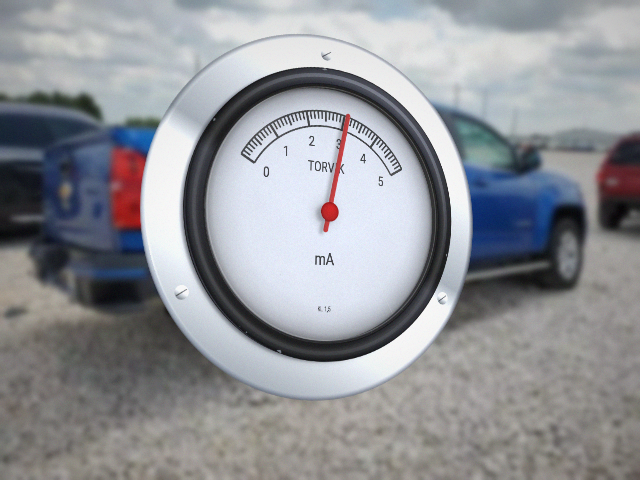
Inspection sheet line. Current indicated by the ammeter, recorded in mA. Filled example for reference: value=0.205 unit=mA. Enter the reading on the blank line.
value=3 unit=mA
